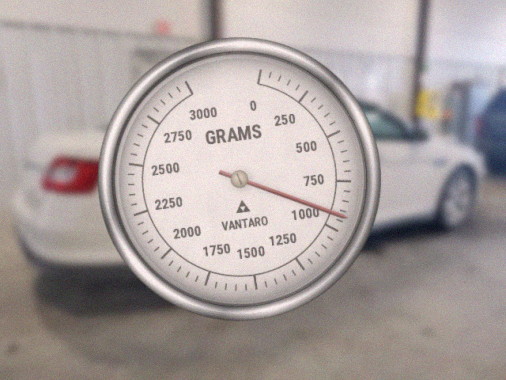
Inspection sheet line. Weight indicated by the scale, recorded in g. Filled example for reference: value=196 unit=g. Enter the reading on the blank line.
value=925 unit=g
